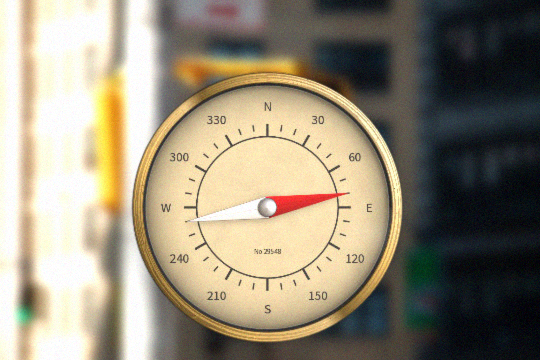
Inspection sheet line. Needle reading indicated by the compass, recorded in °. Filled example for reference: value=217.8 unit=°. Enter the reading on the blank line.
value=80 unit=°
